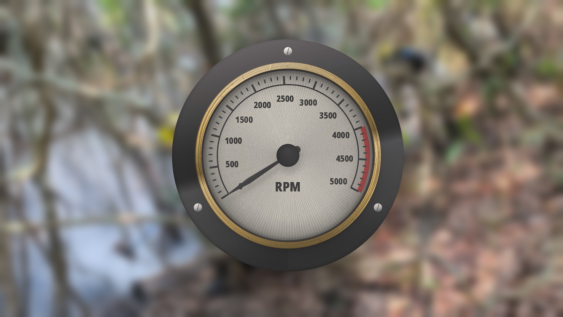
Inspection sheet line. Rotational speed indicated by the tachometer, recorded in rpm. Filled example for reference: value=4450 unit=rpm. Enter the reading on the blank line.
value=0 unit=rpm
